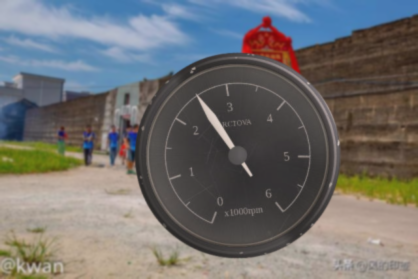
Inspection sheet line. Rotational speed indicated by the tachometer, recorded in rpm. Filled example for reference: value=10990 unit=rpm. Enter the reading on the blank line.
value=2500 unit=rpm
